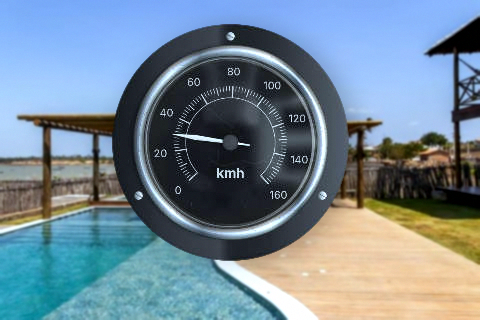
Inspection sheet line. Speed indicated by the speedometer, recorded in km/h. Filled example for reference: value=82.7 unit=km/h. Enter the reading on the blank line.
value=30 unit=km/h
